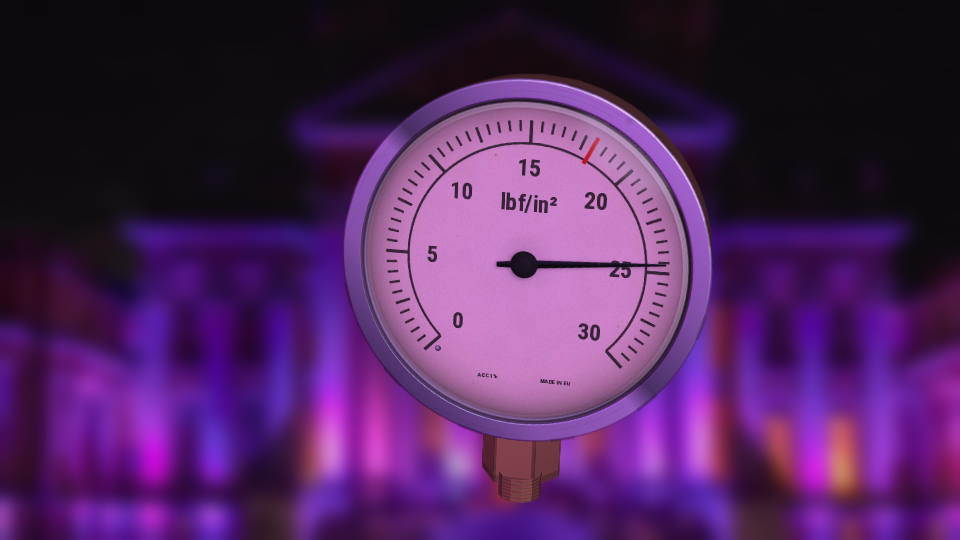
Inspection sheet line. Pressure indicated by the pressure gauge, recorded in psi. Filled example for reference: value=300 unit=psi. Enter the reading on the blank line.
value=24.5 unit=psi
